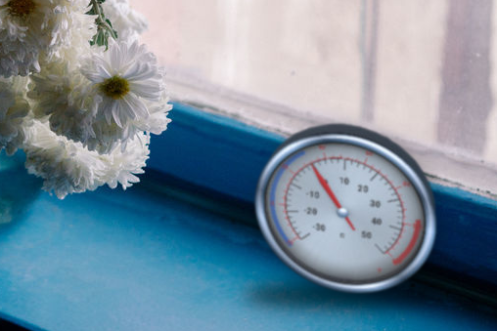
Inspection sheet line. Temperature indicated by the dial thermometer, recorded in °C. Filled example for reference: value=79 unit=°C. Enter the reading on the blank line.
value=0 unit=°C
